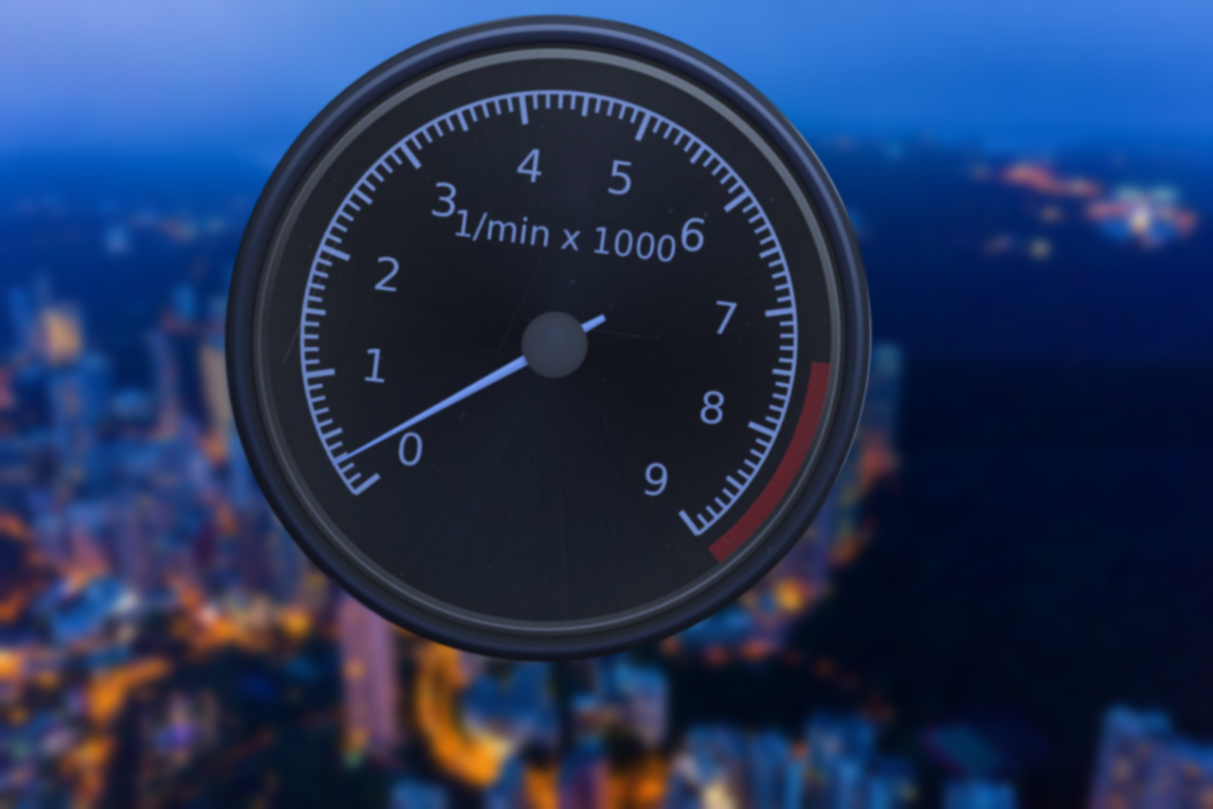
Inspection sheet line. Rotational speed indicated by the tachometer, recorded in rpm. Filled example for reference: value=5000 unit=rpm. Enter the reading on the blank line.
value=300 unit=rpm
